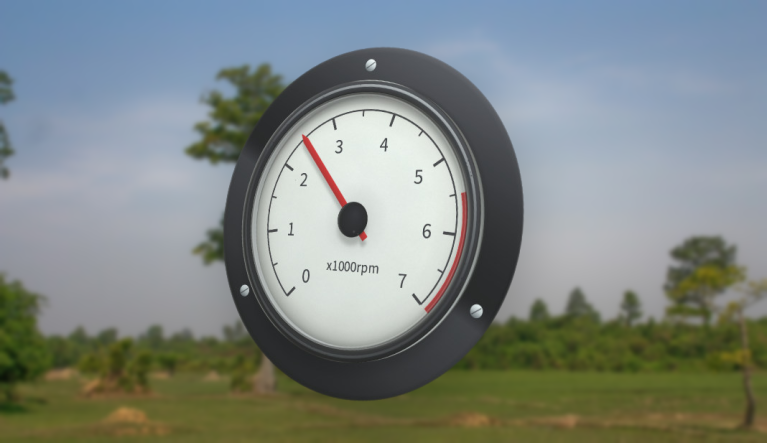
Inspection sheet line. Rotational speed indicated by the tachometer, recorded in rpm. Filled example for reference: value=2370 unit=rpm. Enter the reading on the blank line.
value=2500 unit=rpm
